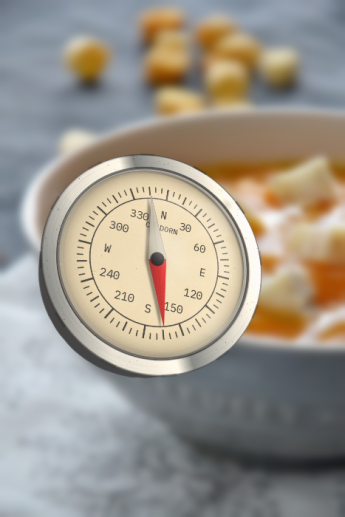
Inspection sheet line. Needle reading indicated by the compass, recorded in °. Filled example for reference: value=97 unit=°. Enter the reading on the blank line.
value=165 unit=°
